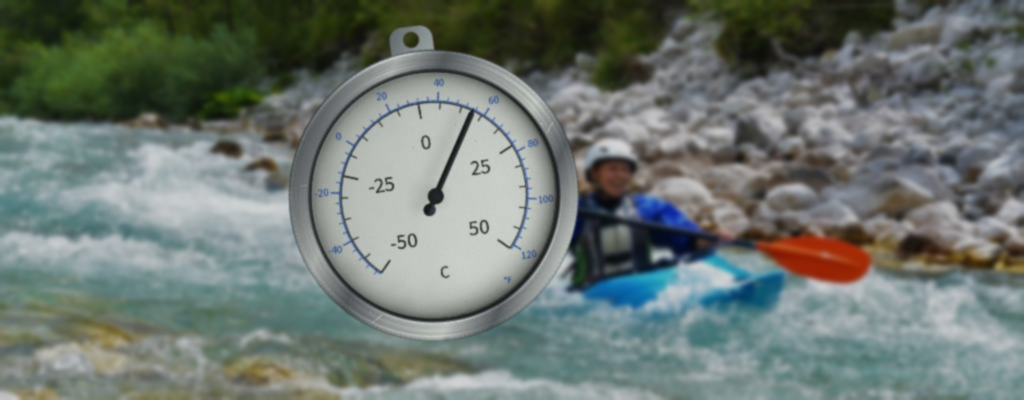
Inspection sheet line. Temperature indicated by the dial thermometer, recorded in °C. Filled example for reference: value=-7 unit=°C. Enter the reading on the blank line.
value=12.5 unit=°C
